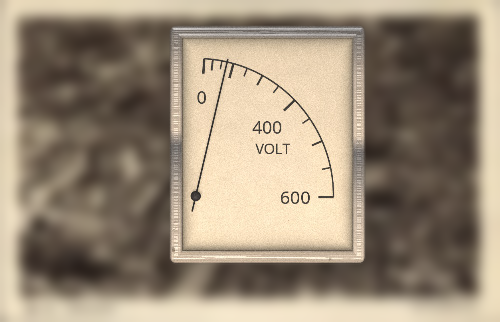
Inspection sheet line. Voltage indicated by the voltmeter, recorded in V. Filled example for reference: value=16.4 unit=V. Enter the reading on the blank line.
value=175 unit=V
